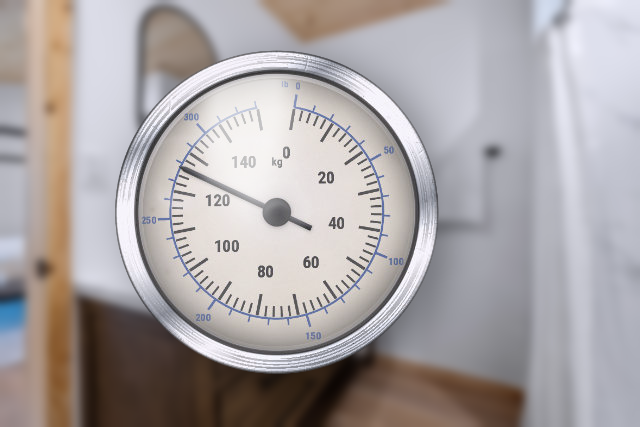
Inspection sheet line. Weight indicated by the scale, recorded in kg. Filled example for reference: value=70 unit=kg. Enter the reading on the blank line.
value=126 unit=kg
